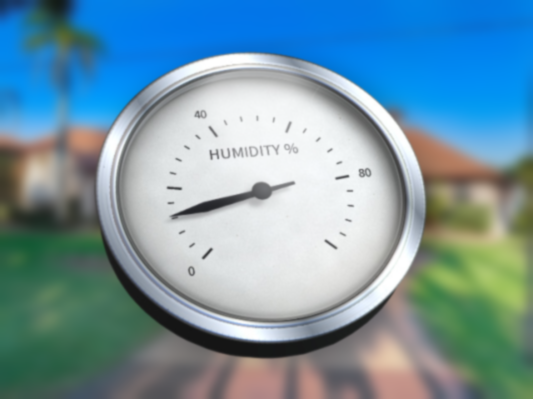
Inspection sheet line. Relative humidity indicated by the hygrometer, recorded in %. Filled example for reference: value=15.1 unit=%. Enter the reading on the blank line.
value=12 unit=%
